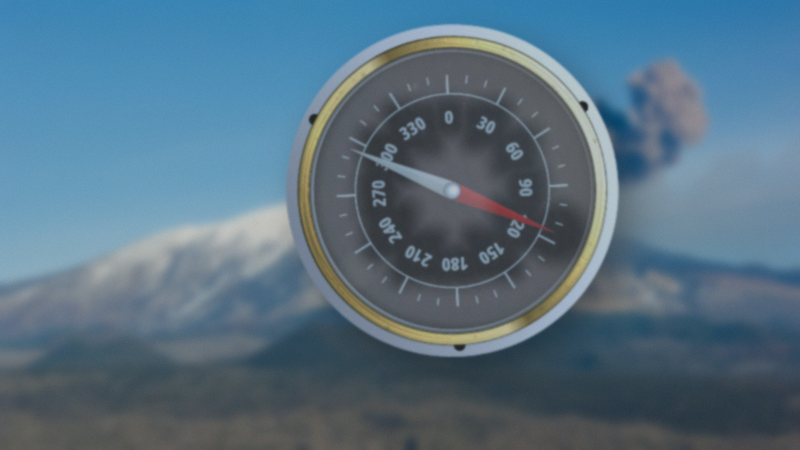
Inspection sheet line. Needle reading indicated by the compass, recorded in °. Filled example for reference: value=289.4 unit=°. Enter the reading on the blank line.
value=115 unit=°
